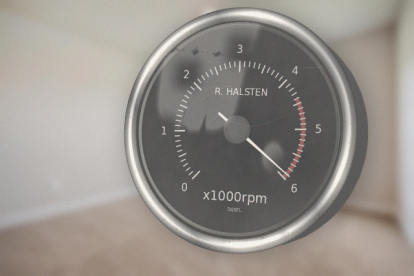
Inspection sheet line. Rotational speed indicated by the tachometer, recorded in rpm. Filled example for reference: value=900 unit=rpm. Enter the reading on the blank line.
value=5900 unit=rpm
